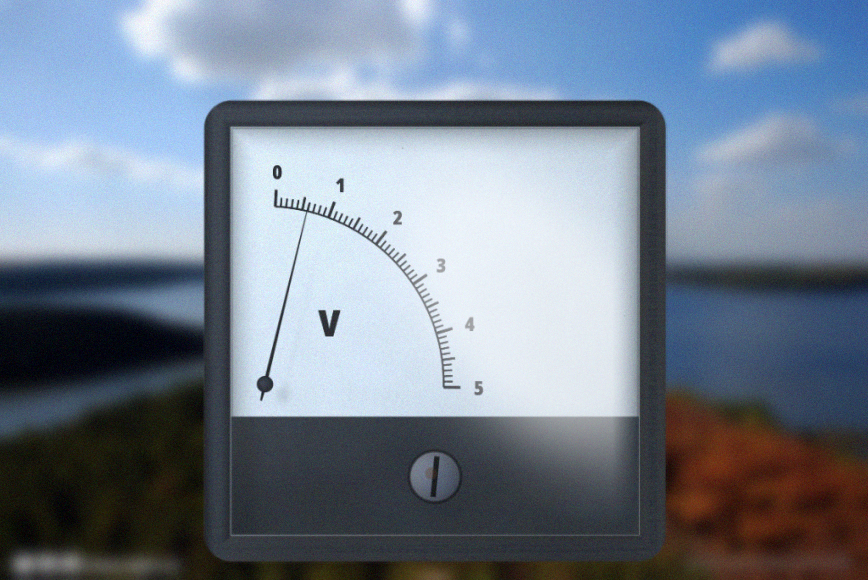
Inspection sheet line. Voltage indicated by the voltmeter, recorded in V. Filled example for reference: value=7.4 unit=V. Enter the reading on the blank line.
value=0.6 unit=V
